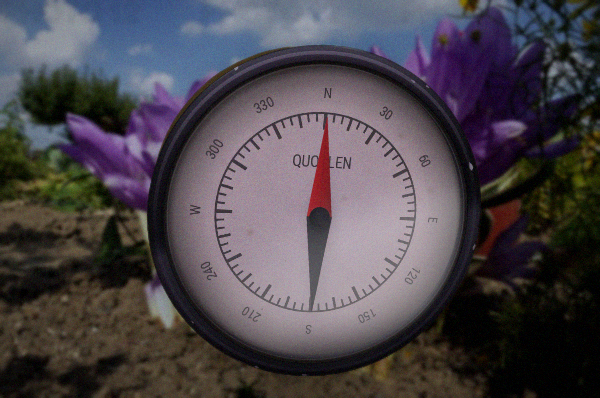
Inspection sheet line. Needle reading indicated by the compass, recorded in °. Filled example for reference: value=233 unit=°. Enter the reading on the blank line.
value=0 unit=°
